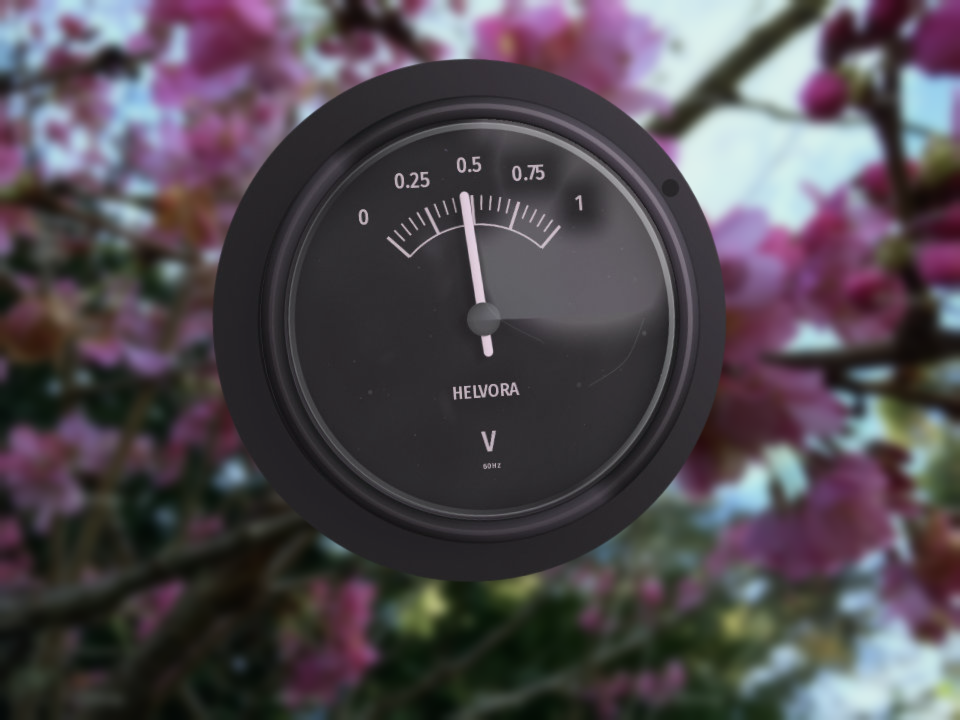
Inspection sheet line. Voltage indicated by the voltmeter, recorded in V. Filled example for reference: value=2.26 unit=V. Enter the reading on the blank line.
value=0.45 unit=V
